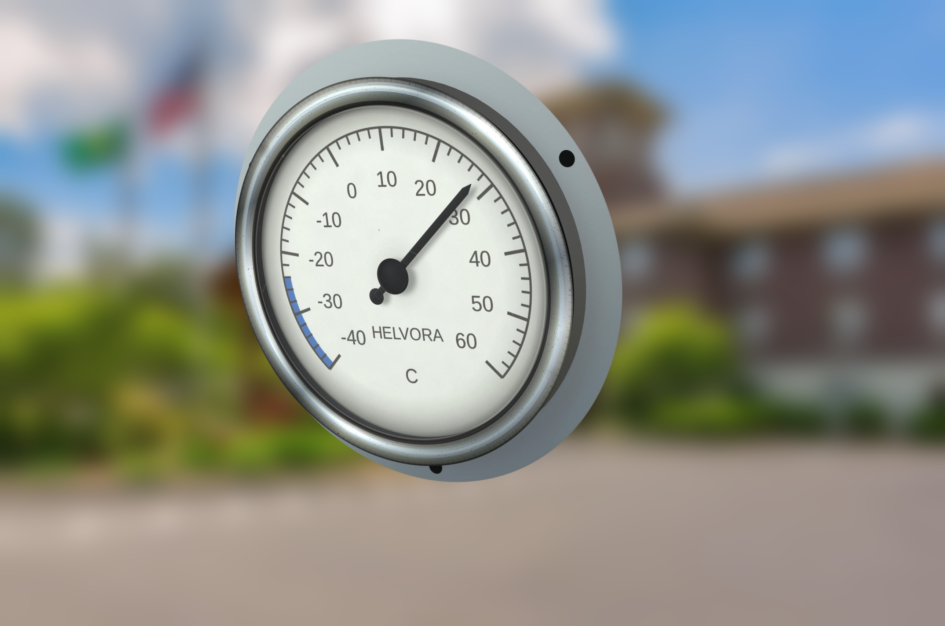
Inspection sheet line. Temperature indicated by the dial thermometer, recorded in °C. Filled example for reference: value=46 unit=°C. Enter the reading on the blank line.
value=28 unit=°C
